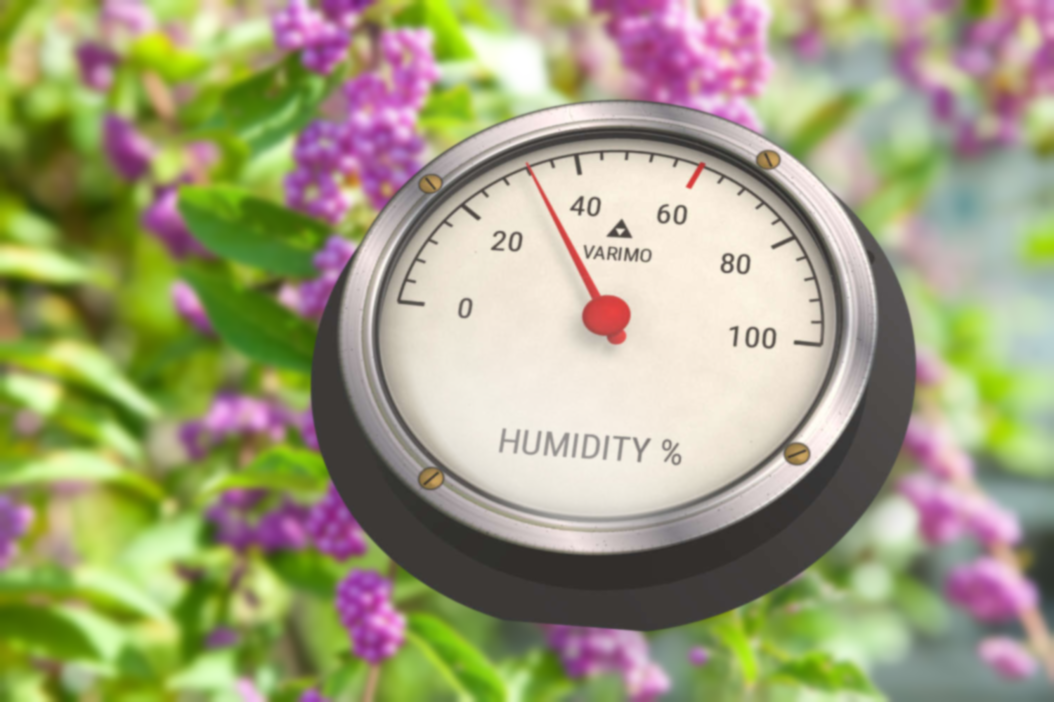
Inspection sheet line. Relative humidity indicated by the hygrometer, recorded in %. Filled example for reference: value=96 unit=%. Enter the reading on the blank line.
value=32 unit=%
